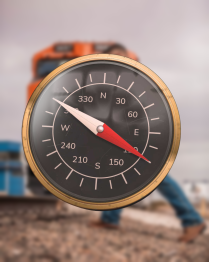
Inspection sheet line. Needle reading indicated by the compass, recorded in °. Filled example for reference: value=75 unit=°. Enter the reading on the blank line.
value=120 unit=°
